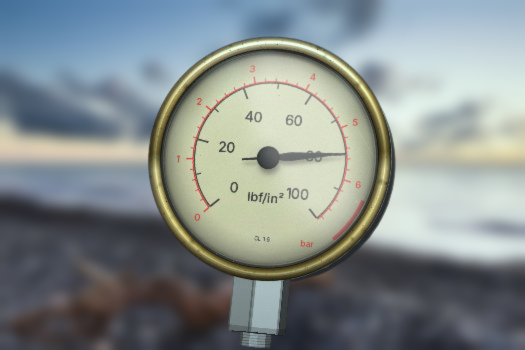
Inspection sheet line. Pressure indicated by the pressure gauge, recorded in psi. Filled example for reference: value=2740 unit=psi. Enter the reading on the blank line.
value=80 unit=psi
